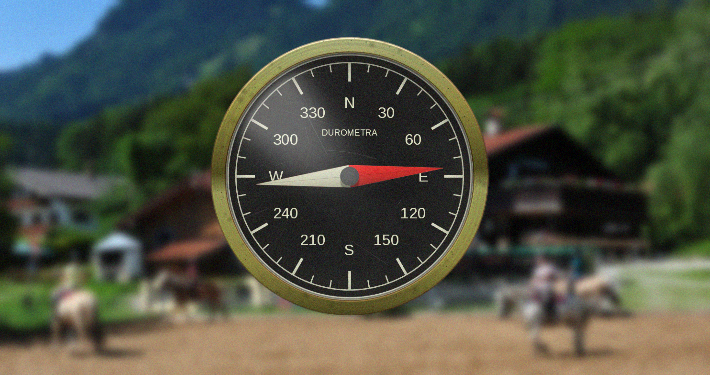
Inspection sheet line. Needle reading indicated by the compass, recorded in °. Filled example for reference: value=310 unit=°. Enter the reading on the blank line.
value=85 unit=°
